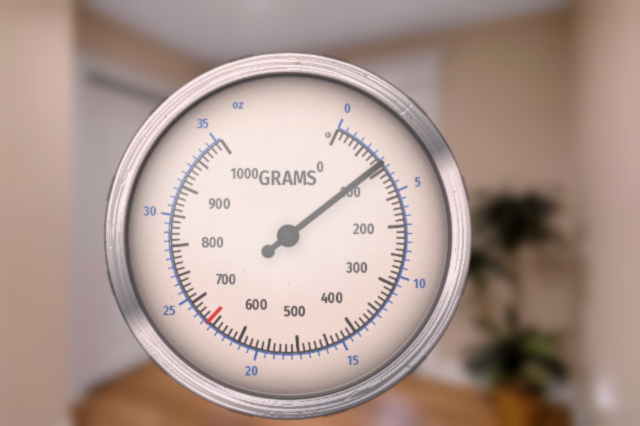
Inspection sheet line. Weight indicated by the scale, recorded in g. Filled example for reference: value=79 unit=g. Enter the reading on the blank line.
value=90 unit=g
